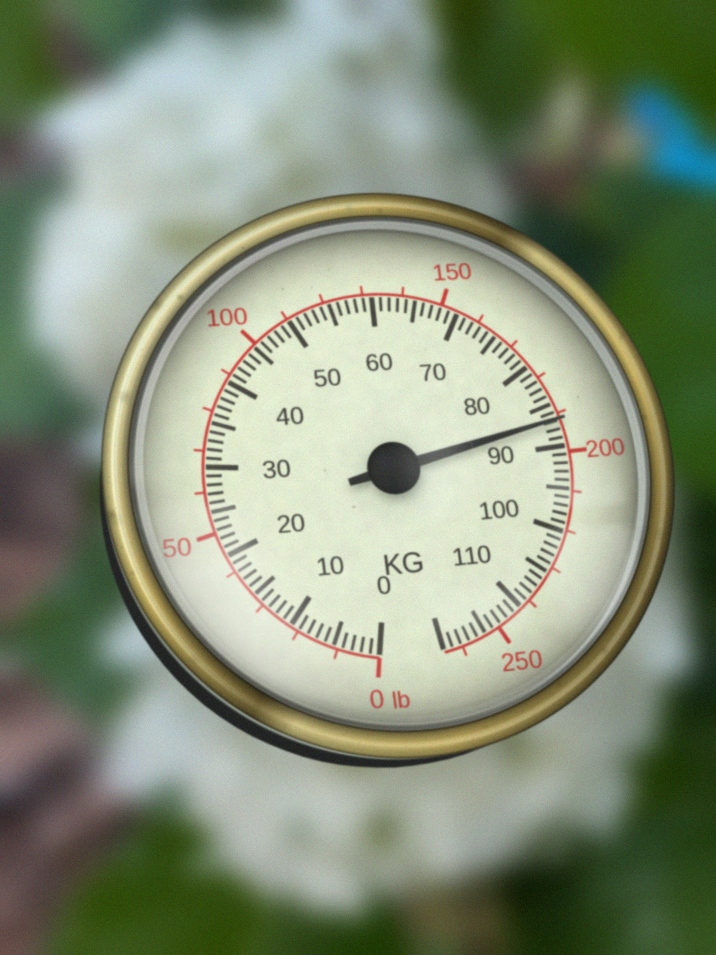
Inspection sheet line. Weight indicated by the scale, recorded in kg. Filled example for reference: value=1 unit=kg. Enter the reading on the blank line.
value=87 unit=kg
